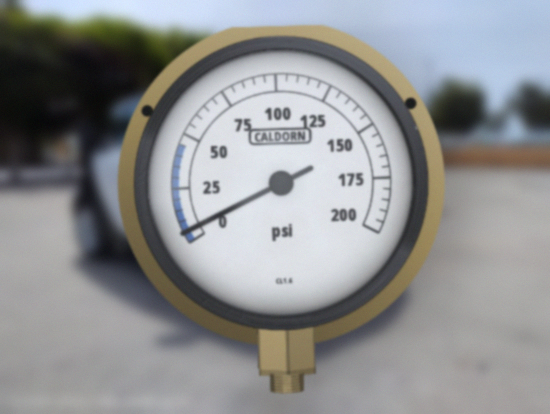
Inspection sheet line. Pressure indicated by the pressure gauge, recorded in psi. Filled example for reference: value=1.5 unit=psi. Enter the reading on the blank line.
value=5 unit=psi
